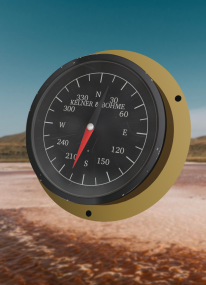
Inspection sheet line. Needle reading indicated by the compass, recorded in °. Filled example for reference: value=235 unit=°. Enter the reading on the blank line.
value=195 unit=°
